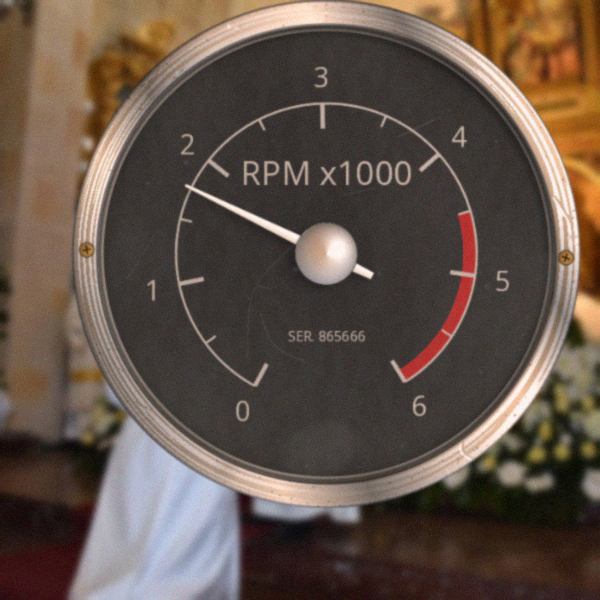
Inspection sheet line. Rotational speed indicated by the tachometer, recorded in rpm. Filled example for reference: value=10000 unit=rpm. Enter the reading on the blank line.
value=1750 unit=rpm
